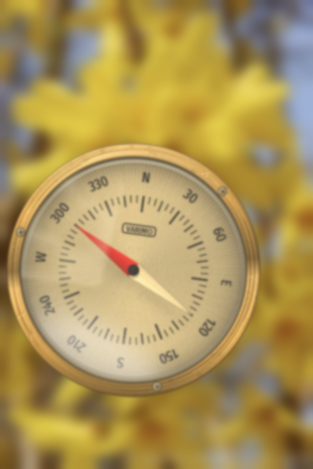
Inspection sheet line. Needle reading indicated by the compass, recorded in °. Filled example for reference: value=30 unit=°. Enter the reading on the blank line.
value=300 unit=°
